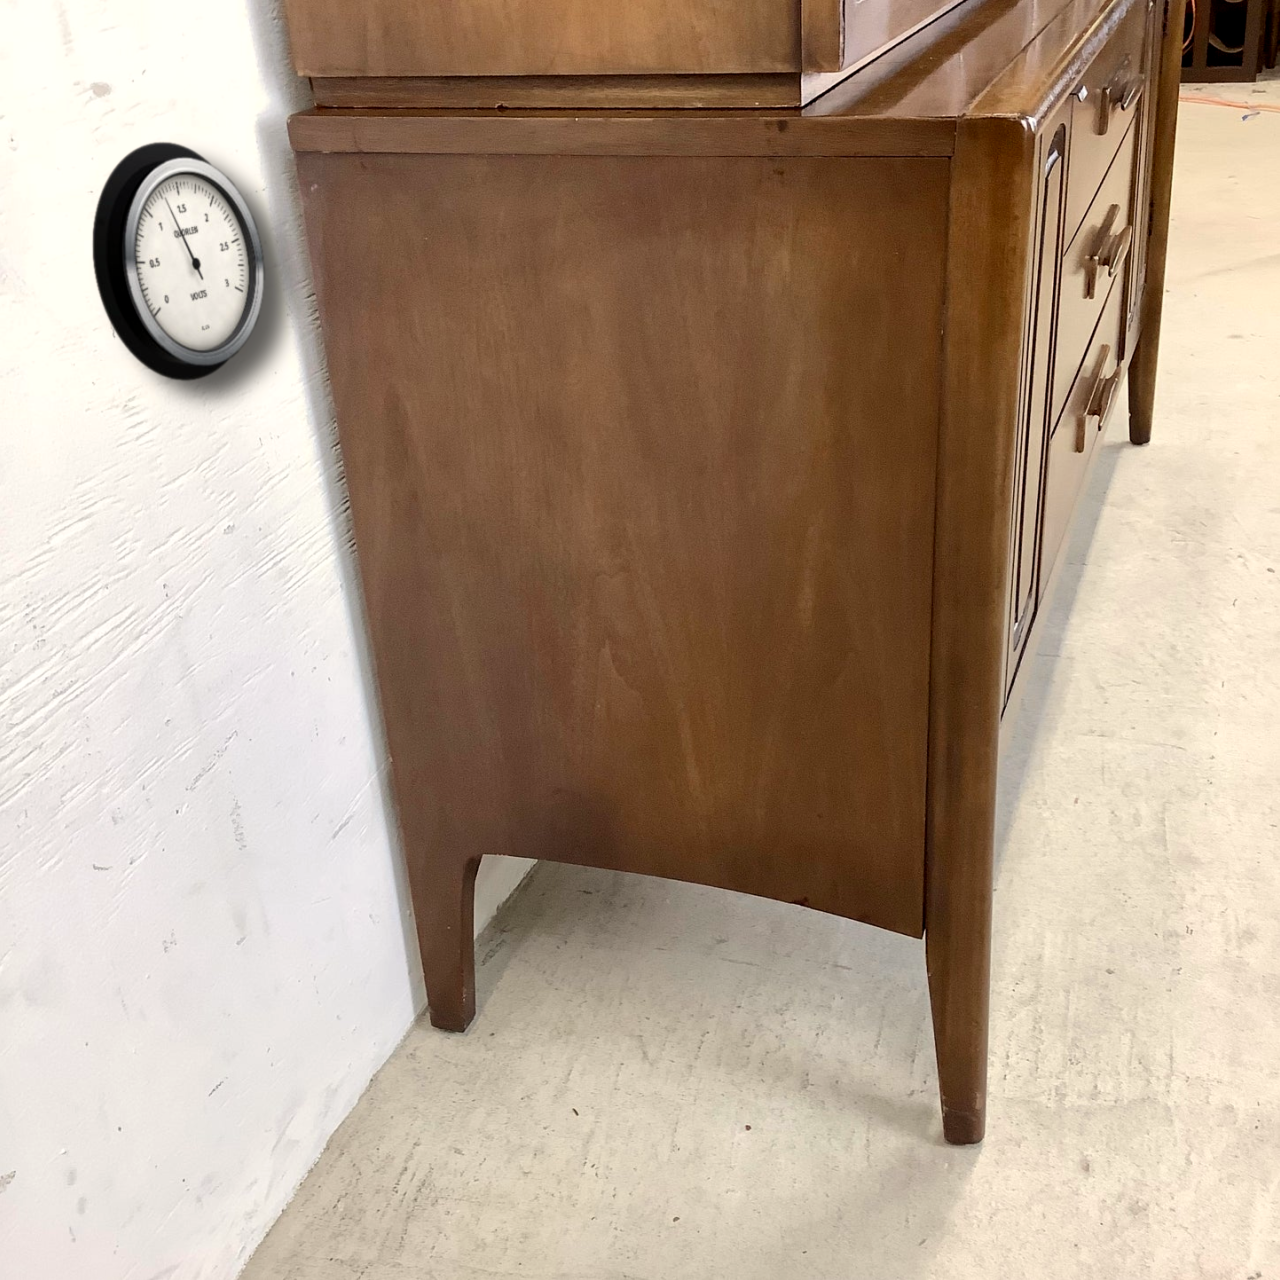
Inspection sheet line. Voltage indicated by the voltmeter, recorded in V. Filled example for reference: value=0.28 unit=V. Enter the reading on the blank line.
value=1.25 unit=V
